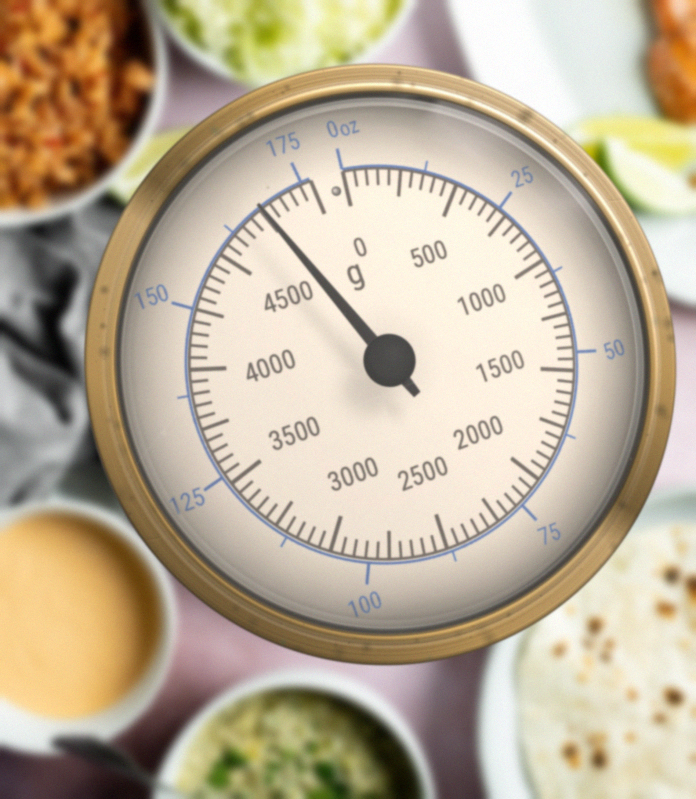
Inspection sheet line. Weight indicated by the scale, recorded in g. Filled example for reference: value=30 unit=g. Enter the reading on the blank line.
value=4750 unit=g
